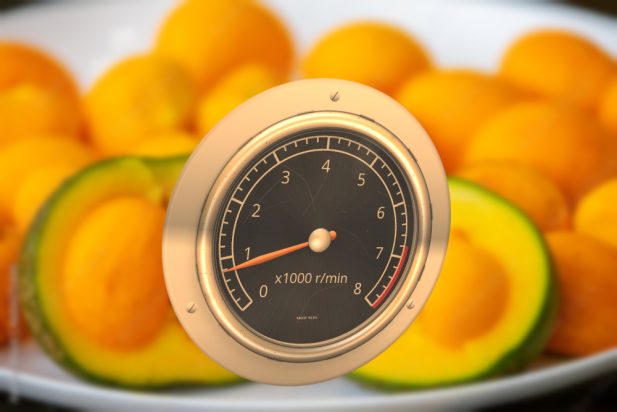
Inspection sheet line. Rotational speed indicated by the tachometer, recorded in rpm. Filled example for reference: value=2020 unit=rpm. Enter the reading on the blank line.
value=800 unit=rpm
